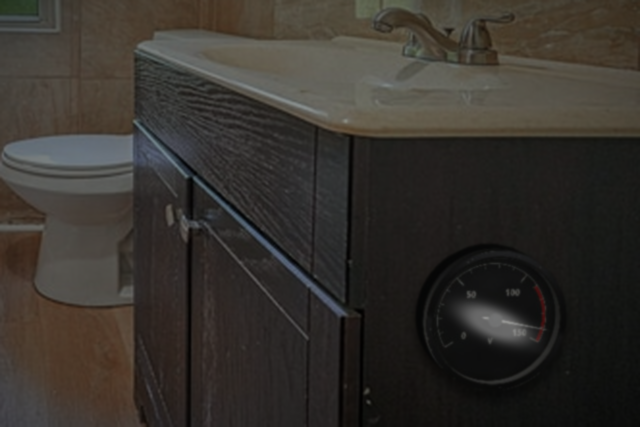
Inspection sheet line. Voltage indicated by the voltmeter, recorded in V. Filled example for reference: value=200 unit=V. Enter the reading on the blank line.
value=140 unit=V
